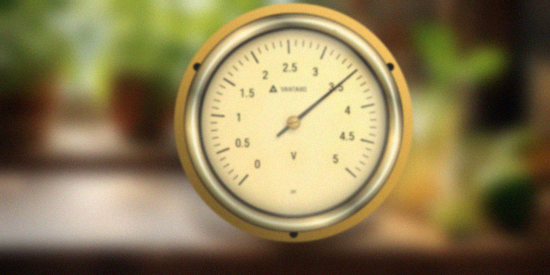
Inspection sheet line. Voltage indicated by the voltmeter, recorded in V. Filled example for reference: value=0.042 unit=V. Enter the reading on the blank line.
value=3.5 unit=V
